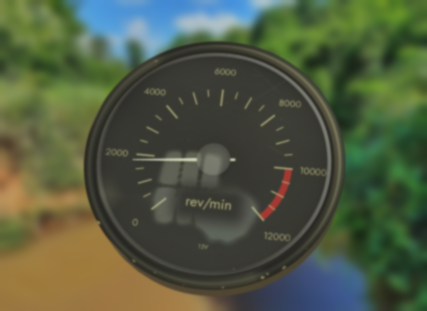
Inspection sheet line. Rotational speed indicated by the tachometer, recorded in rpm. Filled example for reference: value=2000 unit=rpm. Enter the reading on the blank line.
value=1750 unit=rpm
